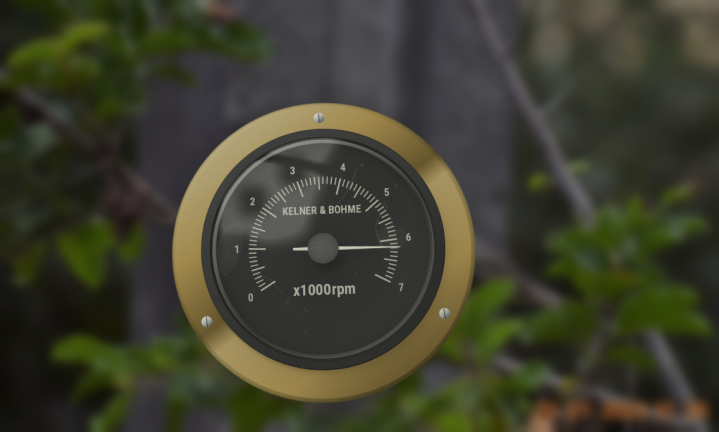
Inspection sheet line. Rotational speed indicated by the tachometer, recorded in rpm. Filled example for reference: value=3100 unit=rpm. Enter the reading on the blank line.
value=6200 unit=rpm
